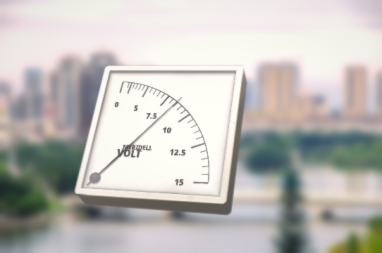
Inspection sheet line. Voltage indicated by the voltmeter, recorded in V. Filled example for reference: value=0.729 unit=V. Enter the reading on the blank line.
value=8.5 unit=V
